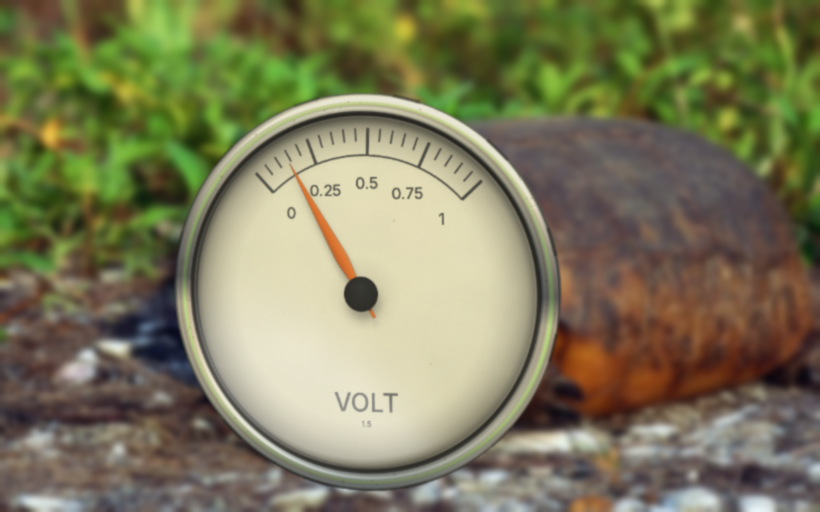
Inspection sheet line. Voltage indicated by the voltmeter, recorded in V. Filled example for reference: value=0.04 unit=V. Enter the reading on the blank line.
value=0.15 unit=V
